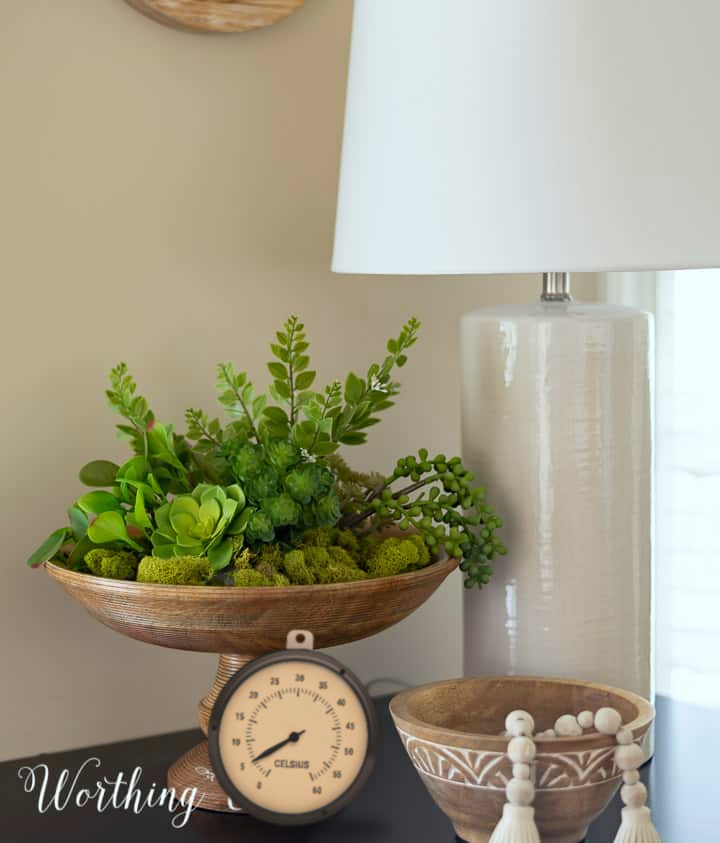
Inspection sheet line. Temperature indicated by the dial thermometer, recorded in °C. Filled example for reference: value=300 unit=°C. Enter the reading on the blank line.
value=5 unit=°C
